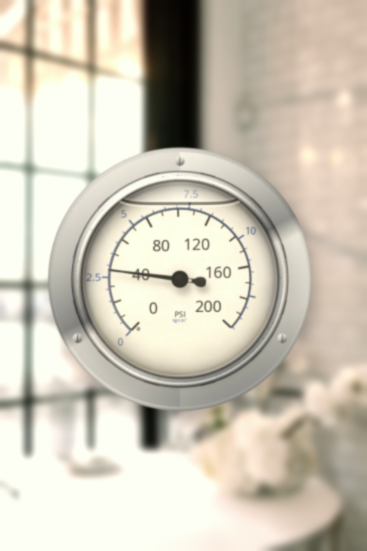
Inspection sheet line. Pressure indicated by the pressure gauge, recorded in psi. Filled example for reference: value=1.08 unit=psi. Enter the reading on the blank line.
value=40 unit=psi
